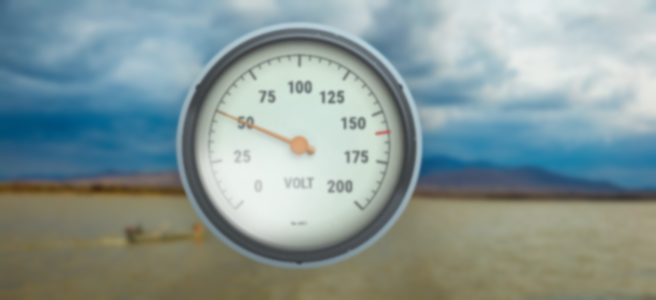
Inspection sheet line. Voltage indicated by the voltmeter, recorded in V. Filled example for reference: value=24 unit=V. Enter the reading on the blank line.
value=50 unit=V
